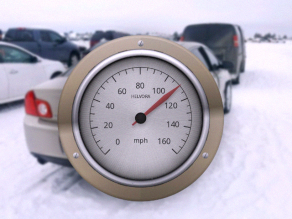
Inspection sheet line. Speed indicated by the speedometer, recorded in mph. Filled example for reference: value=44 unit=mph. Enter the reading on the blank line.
value=110 unit=mph
